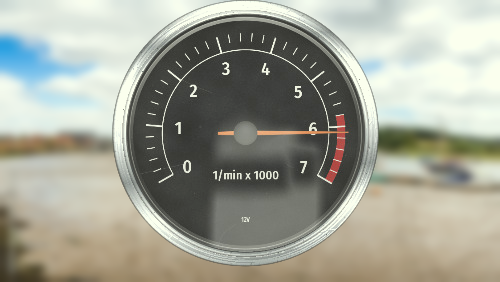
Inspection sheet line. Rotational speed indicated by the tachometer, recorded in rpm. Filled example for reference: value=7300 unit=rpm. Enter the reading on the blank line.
value=6100 unit=rpm
